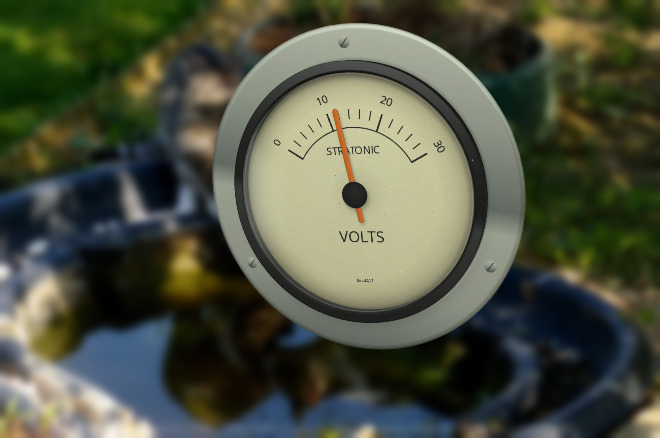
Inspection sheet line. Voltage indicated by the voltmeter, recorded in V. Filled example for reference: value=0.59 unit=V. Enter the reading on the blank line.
value=12 unit=V
